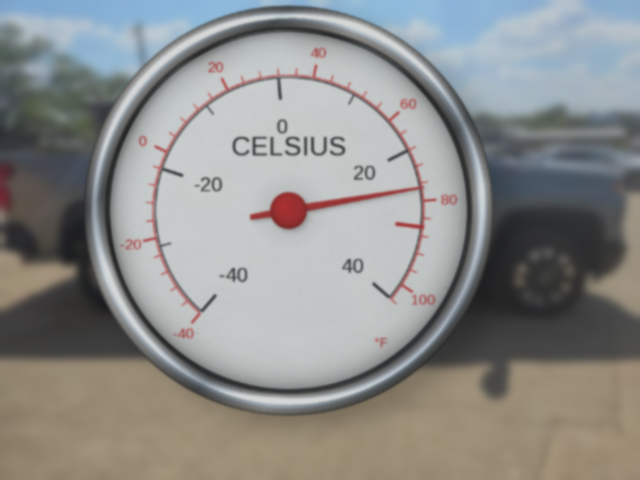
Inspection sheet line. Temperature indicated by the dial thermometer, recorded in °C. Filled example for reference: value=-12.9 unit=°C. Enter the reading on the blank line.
value=25 unit=°C
